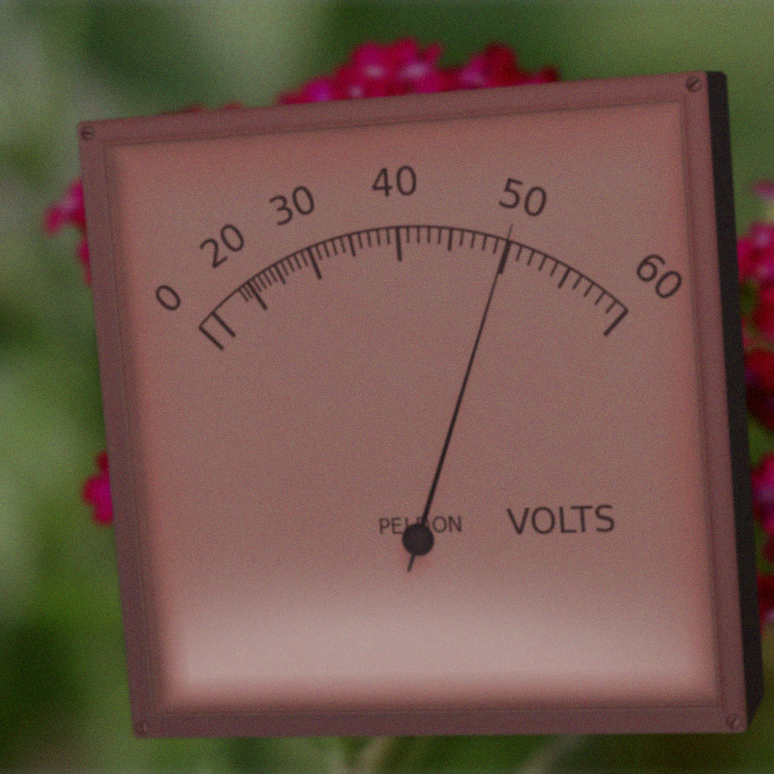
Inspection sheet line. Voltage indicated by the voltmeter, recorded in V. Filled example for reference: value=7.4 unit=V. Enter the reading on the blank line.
value=50 unit=V
